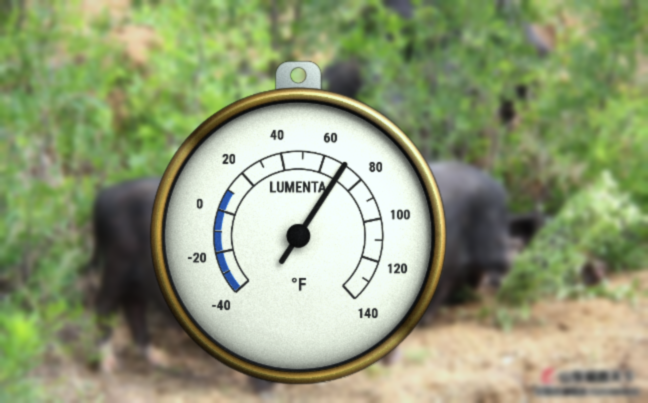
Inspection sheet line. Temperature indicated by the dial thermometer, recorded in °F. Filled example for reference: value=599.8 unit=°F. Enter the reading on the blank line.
value=70 unit=°F
